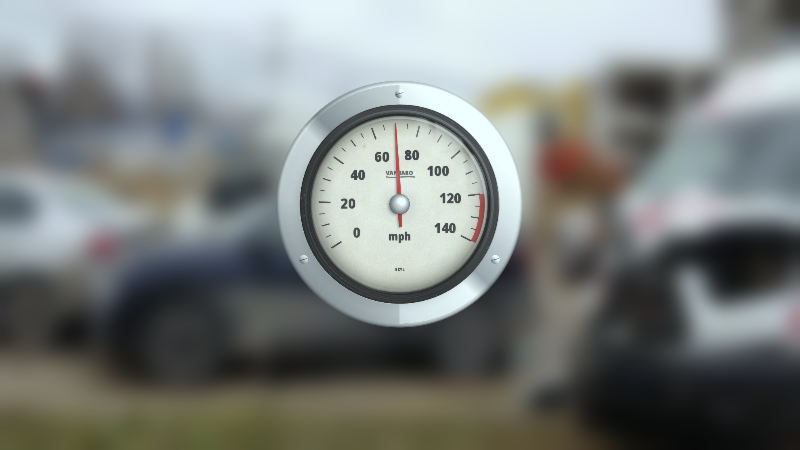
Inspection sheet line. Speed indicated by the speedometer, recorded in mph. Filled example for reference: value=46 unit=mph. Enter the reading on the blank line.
value=70 unit=mph
